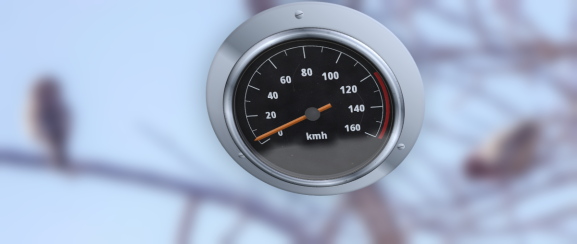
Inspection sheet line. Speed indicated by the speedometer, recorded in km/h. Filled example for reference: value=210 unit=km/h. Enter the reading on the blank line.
value=5 unit=km/h
